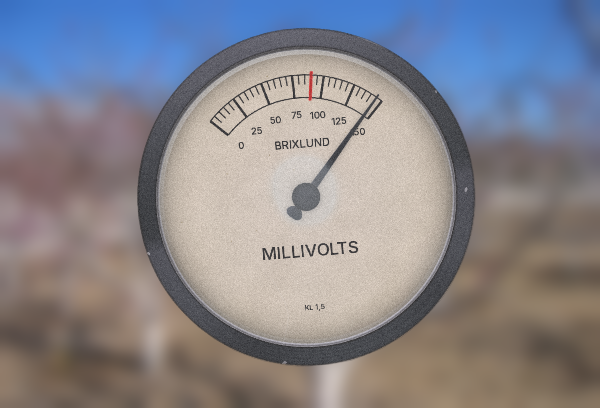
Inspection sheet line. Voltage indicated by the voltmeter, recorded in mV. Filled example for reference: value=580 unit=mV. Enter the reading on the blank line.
value=145 unit=mV
